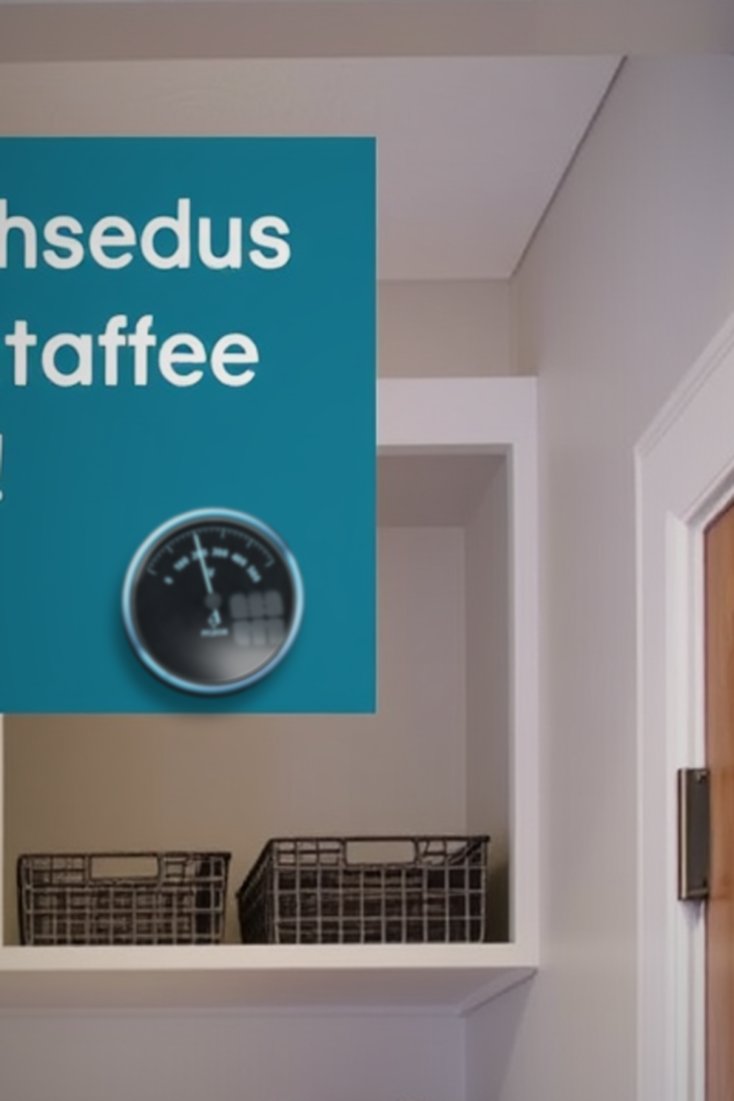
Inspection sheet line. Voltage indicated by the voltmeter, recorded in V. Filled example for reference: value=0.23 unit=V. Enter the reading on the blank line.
value=200 unit=V
